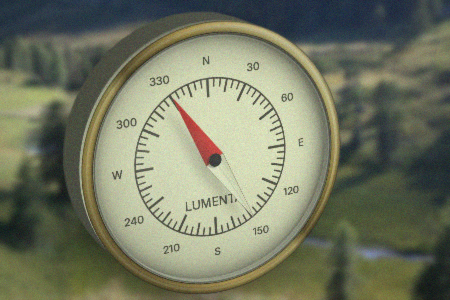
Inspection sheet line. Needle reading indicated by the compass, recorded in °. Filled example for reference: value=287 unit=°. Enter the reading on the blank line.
value=330 unit=°
